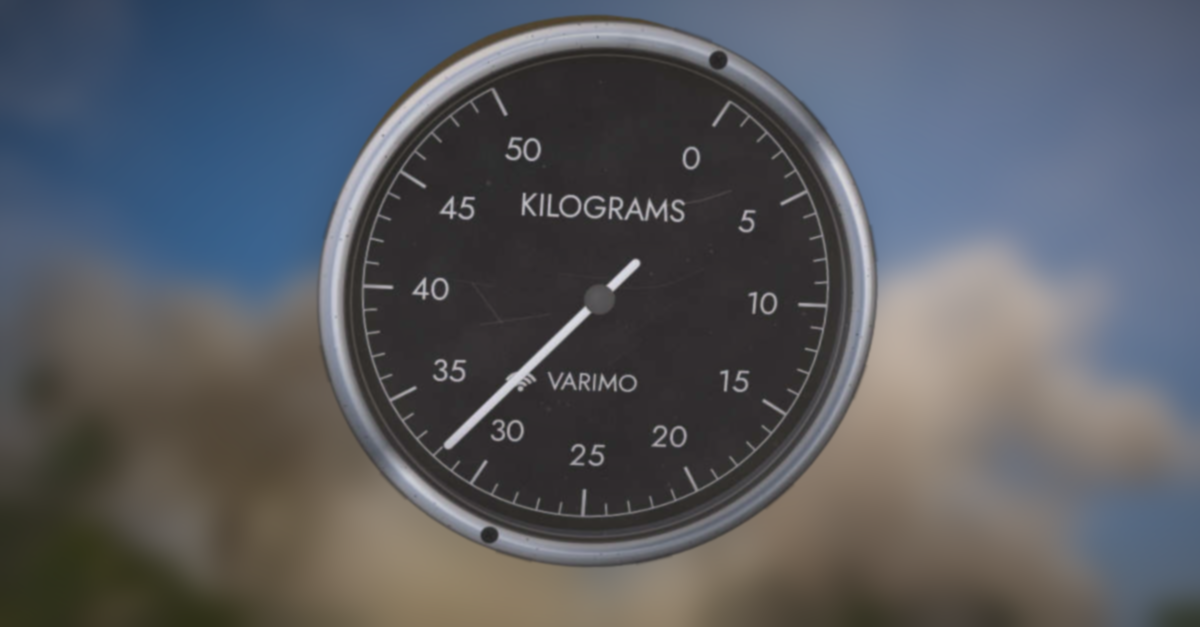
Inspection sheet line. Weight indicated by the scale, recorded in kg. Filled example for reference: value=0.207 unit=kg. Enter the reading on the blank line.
value=32 unit=kg
